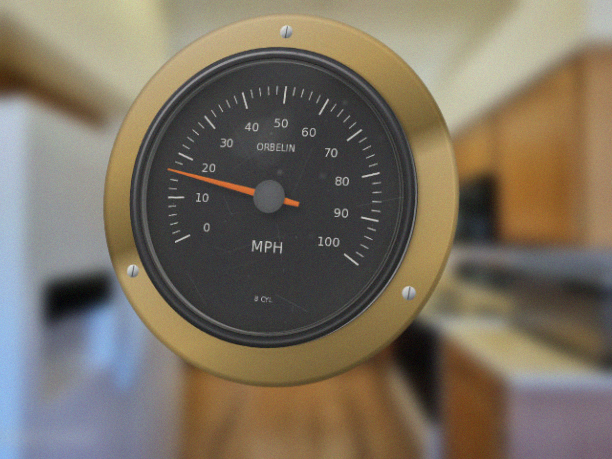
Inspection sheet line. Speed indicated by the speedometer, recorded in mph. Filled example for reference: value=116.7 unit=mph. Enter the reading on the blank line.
value=16 unit=mph
